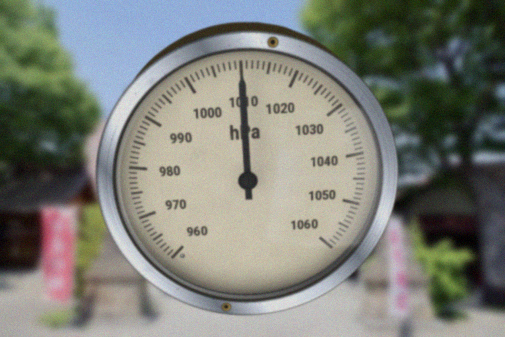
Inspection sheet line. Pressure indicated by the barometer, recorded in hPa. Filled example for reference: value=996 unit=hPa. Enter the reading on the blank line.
value=1010 unit=hPa
